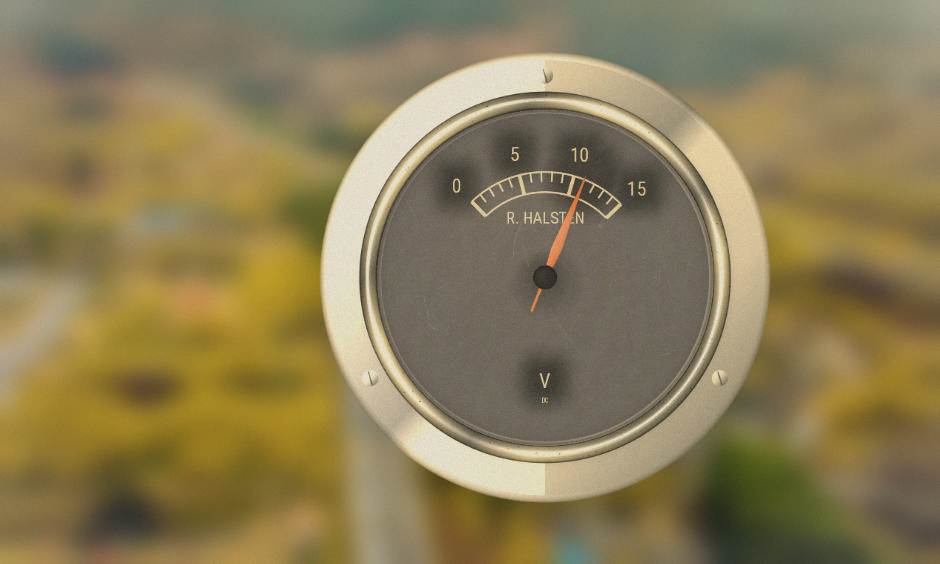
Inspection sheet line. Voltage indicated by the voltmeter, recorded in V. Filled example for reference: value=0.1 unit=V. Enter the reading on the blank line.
value=11 unit=V
